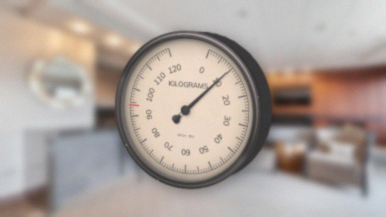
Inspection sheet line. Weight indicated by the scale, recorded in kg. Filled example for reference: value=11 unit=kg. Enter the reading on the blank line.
value=10 unit=kg
